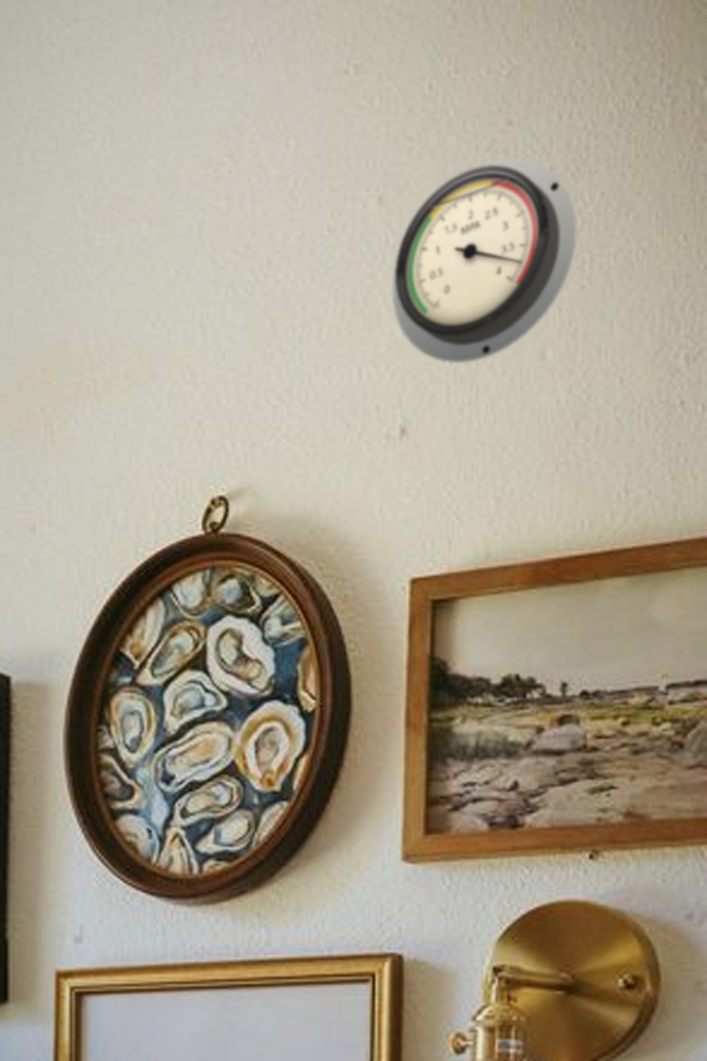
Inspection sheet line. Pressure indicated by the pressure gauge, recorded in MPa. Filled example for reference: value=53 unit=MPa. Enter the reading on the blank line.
value=3.75 unit=MPa
